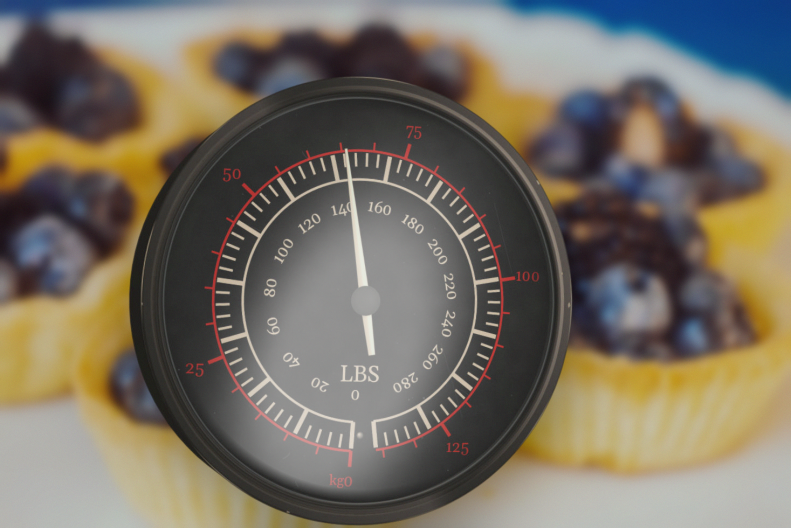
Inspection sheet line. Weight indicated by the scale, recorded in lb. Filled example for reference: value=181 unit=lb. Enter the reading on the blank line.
value=144 unit=lb
